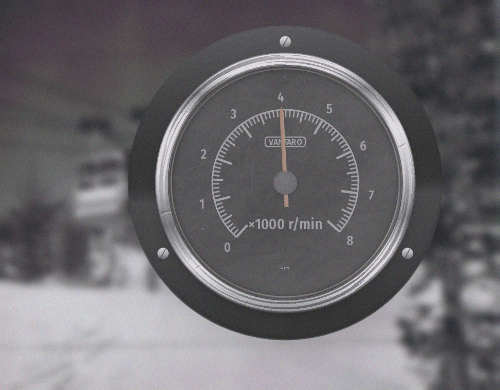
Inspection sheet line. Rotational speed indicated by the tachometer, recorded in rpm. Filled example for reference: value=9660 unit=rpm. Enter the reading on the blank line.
value=4000 unit=rpm
